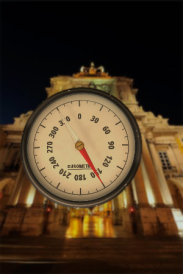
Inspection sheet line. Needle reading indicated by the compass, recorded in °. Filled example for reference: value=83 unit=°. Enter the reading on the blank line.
value=150 unit=°
